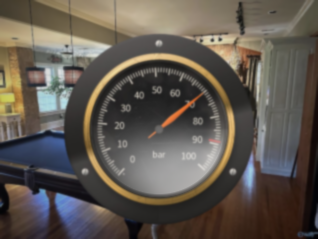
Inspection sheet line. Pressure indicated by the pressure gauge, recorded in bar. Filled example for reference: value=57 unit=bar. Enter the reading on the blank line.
value=70 unit=bar
